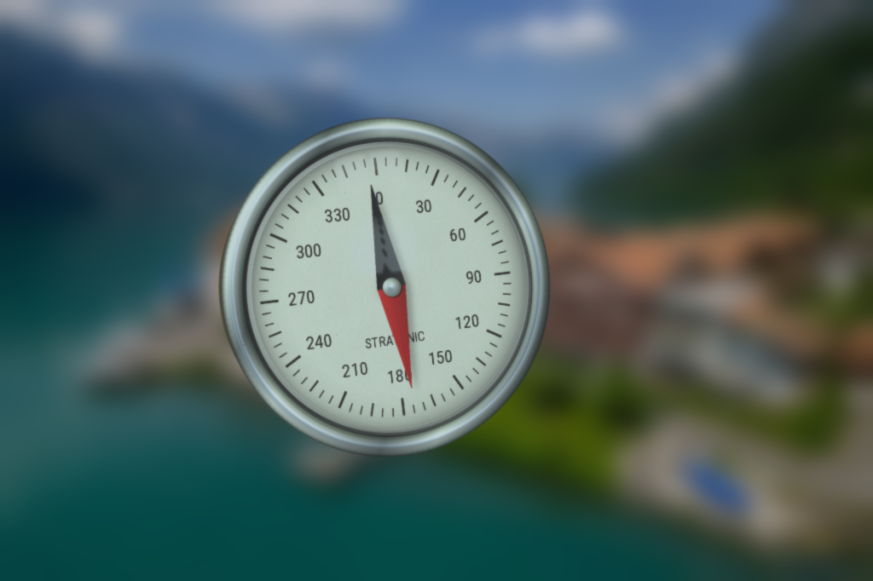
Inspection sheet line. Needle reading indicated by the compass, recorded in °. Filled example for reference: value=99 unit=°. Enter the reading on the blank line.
value=175 unit=°
